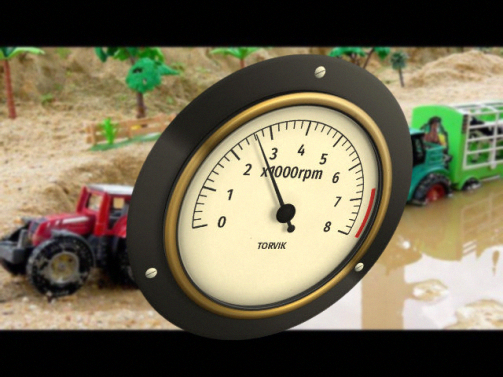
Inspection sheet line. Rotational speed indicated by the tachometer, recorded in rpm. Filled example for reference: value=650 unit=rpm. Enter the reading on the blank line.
value=2600 unit=rpm
